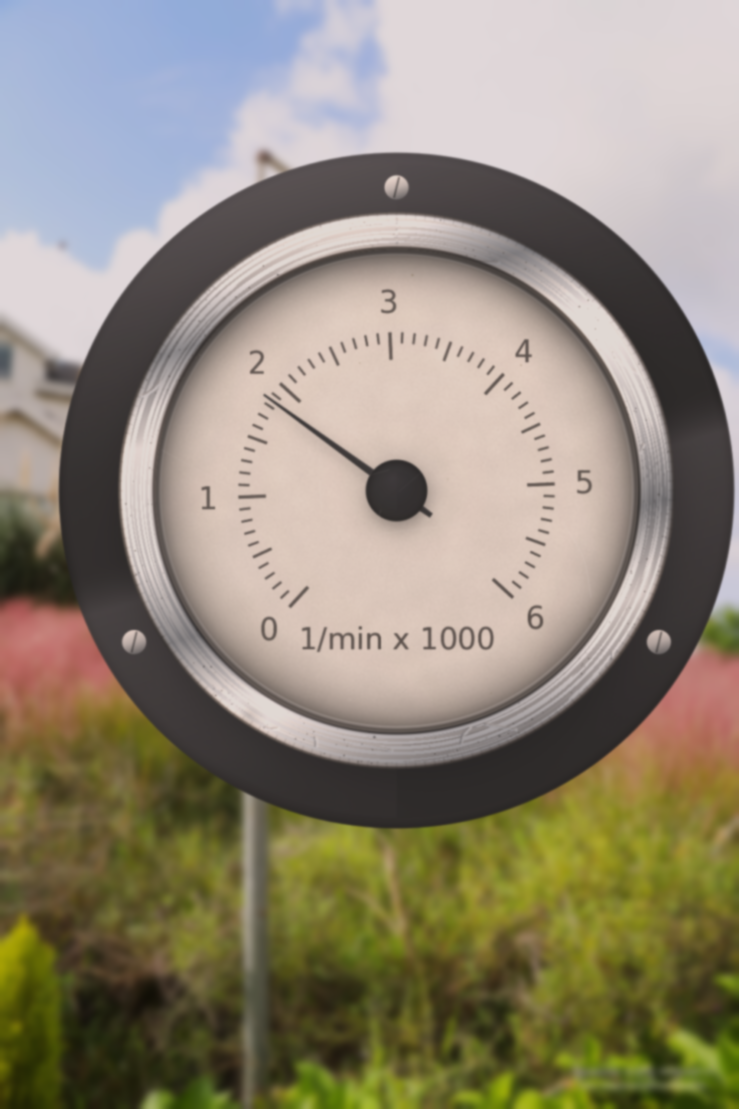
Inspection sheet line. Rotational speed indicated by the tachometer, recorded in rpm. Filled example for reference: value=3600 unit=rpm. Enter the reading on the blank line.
value=1850 unit=rpm
